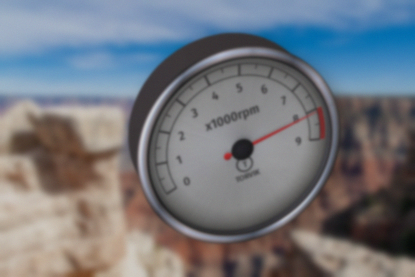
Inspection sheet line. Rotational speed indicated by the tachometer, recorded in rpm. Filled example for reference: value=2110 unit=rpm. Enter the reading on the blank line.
value=8000 unit=rpm
